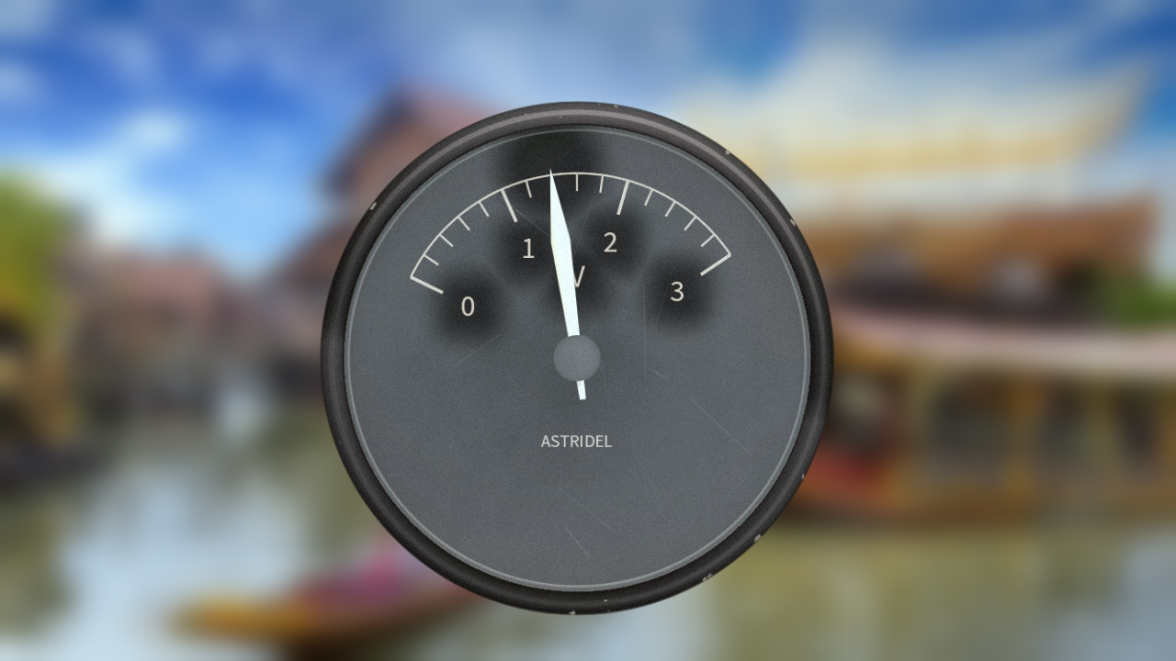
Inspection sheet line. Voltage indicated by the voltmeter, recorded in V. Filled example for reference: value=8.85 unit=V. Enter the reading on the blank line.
value=1.4 unit=V
